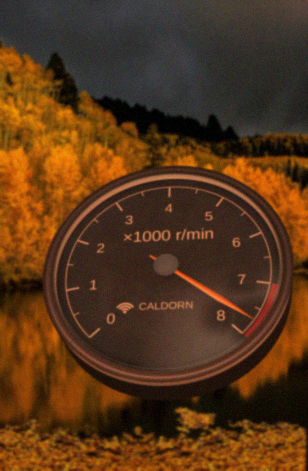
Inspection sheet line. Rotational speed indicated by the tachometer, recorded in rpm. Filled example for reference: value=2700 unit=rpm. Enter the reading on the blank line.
value=7750 unit=rpm
